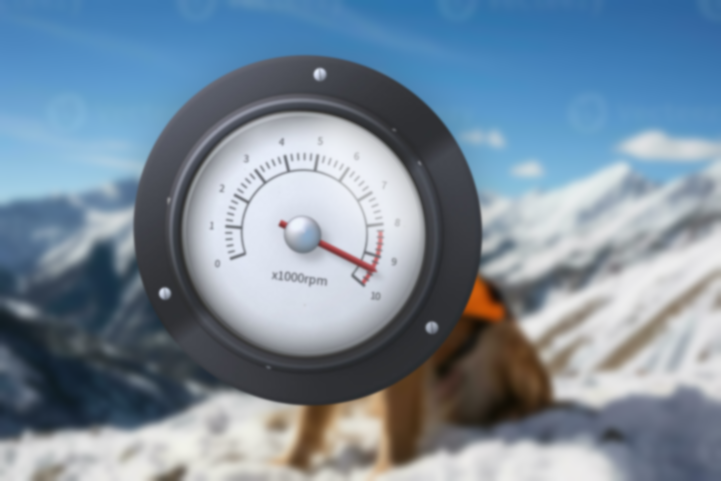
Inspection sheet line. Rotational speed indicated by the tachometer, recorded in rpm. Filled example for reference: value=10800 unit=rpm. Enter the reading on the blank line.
value=9400 unit=rpm
